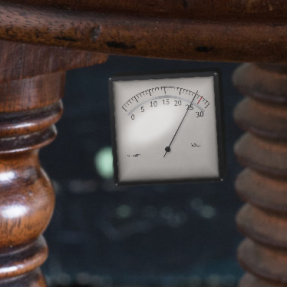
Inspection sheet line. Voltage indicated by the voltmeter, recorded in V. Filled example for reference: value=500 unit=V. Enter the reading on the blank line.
value=25 unit=V
